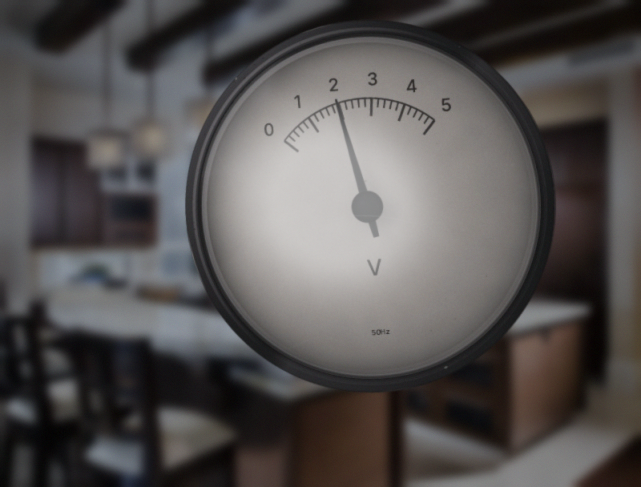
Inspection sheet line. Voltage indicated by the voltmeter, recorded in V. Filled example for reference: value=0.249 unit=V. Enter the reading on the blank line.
value=2 unit=V
